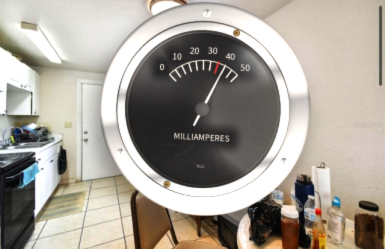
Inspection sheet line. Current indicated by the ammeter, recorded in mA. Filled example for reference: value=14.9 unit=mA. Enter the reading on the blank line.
value=40 unit=mA
